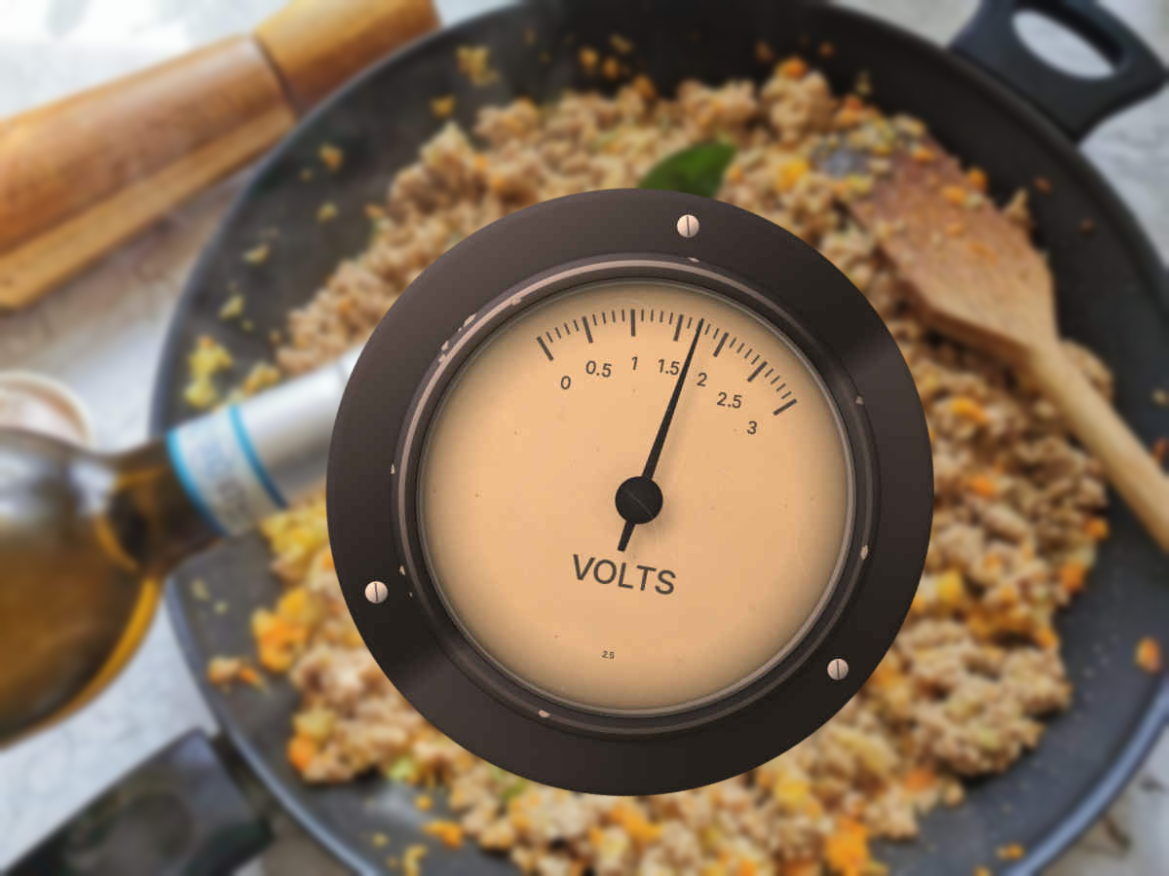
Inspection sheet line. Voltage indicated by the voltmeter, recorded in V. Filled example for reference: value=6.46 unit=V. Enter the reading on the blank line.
value=1.7 unit=V
